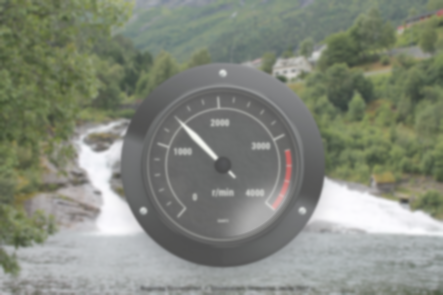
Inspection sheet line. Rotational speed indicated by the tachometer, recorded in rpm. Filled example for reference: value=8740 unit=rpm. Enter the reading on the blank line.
value=1400 unit=rpm
